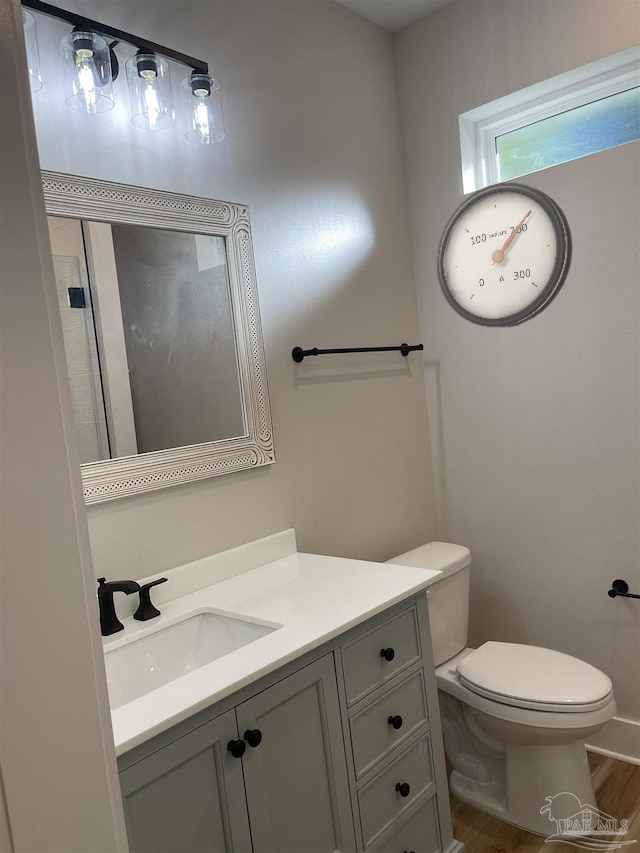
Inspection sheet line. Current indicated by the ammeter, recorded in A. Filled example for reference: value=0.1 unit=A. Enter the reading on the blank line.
value=200 unit=A
